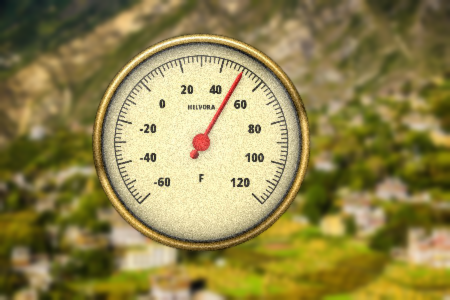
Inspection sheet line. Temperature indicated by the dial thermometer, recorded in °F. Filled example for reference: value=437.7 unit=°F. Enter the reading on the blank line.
value=50 unit=°F
